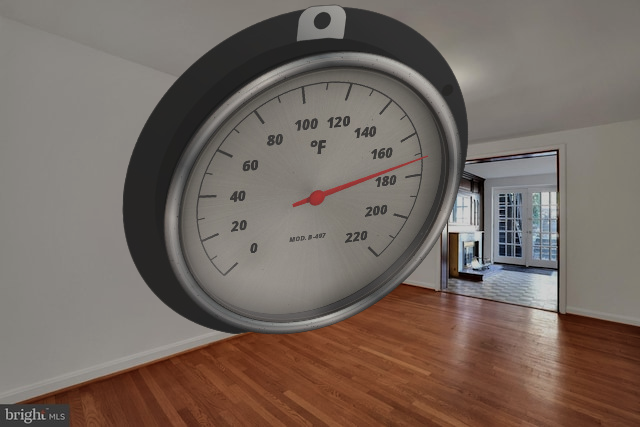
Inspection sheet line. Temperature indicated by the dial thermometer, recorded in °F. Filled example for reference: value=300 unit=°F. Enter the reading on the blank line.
value=170 unit=°F
